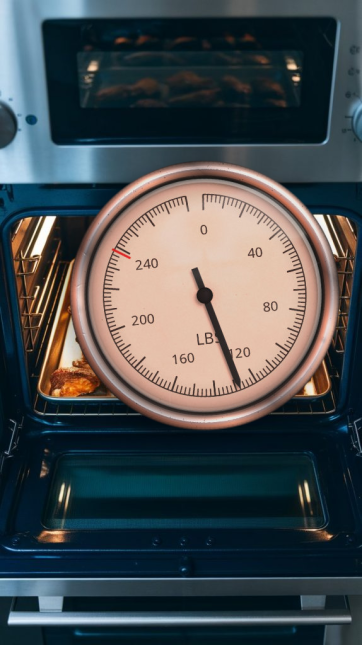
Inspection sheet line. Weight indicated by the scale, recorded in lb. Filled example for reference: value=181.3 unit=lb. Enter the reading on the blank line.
value=128 unit=lb
